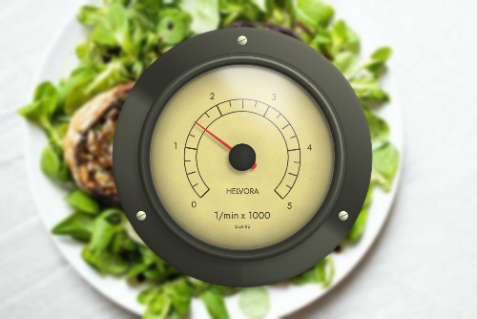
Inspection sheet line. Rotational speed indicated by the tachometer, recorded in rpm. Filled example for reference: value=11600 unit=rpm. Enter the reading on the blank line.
value=1500 unit=rpm
